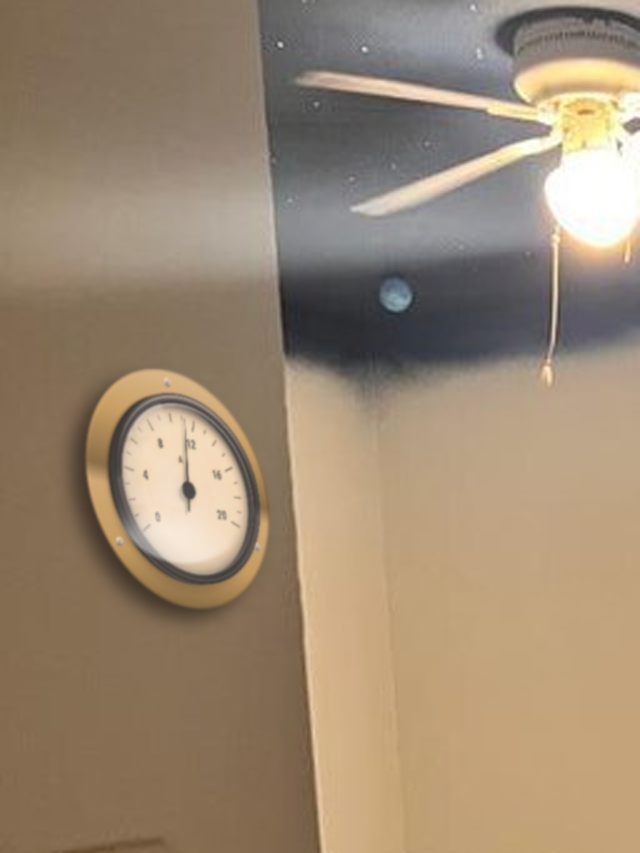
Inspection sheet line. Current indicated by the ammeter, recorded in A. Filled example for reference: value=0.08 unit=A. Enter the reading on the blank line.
value=11 unit=A
